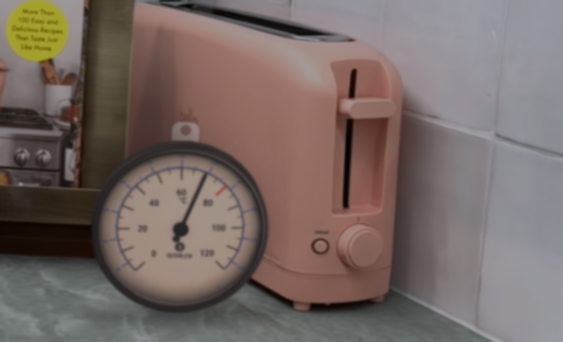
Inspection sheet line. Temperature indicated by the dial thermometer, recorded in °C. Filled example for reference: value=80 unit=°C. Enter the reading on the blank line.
value=70 unit=°C
